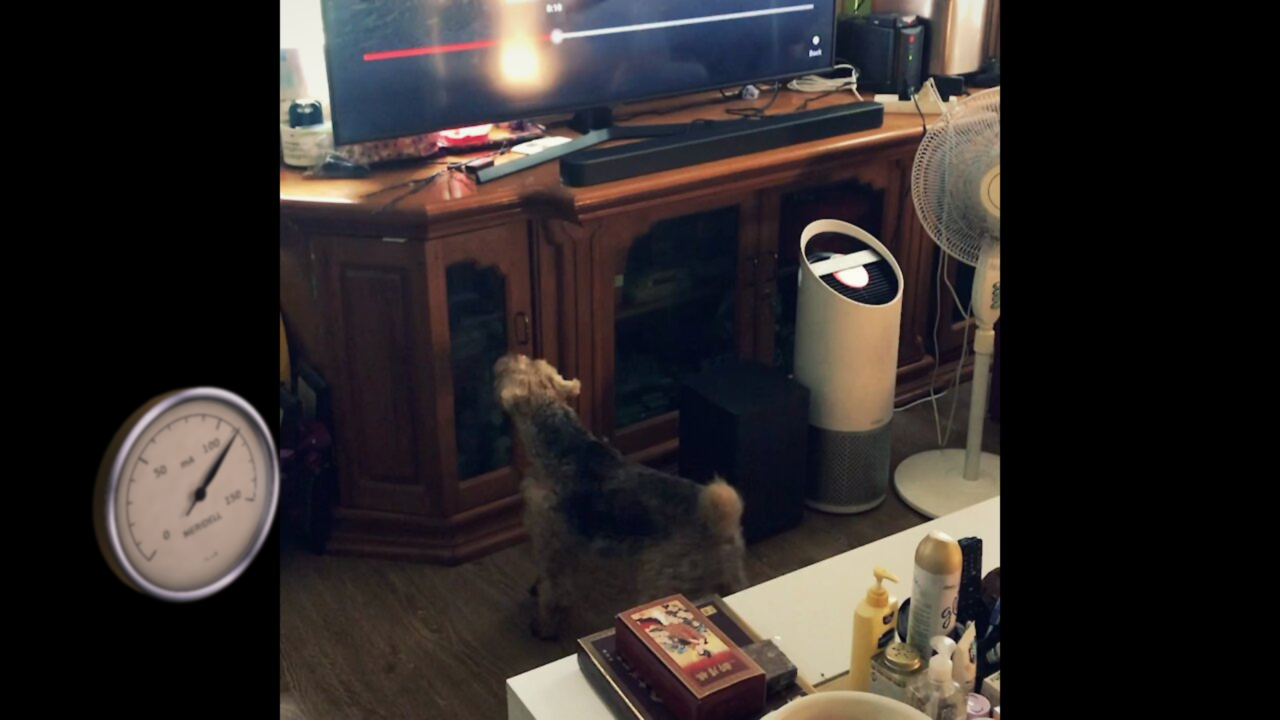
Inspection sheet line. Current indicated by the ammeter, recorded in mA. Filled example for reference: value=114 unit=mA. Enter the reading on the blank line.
value=110 unit=mA
